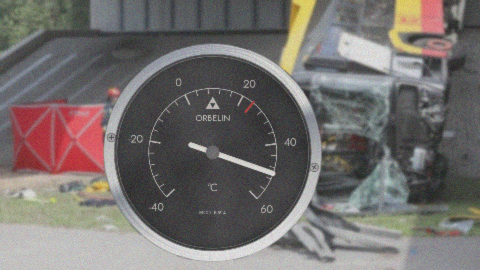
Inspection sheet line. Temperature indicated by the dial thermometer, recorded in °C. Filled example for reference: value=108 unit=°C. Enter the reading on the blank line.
value=50 unit=°C
